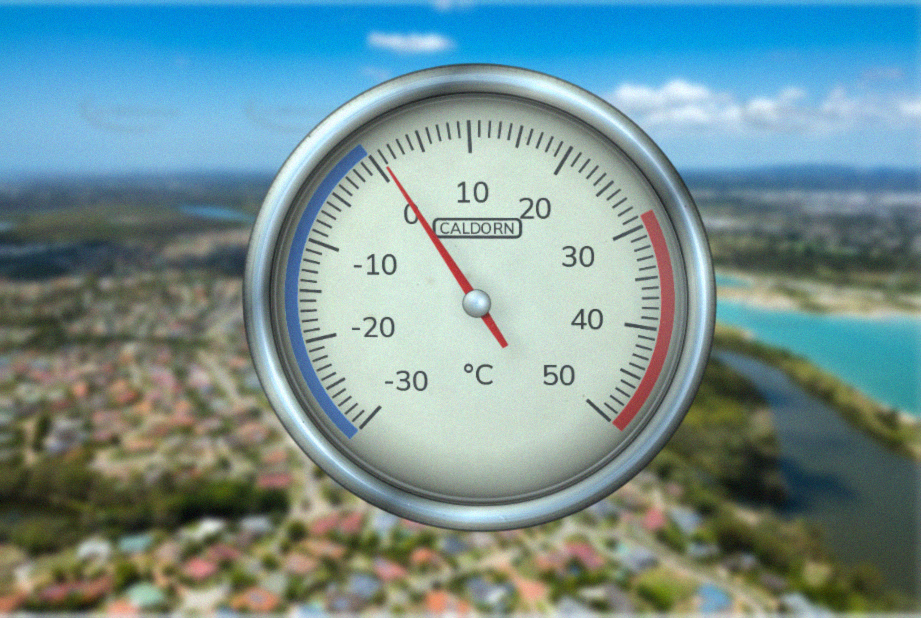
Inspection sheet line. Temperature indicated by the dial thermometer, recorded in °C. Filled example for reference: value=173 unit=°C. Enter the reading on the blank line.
value=1 unit=°C
